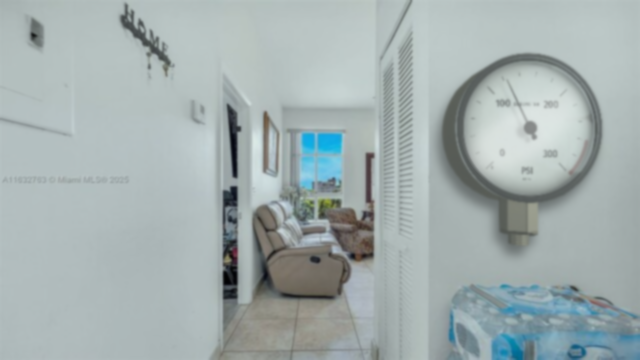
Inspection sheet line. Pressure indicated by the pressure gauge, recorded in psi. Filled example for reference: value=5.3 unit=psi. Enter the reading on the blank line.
value=120 unit=psi
